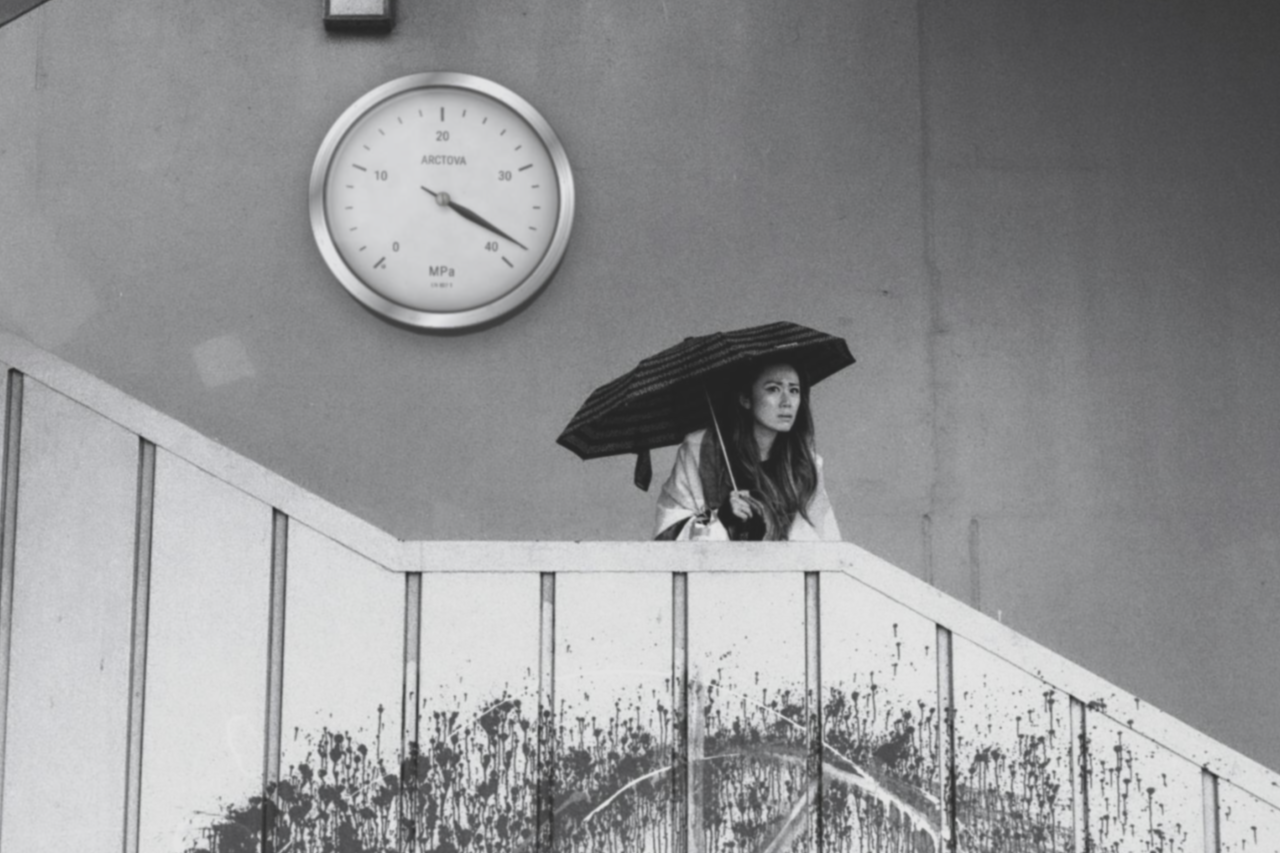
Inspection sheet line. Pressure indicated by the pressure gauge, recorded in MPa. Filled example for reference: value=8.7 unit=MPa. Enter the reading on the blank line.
value=38 unit=MPa
